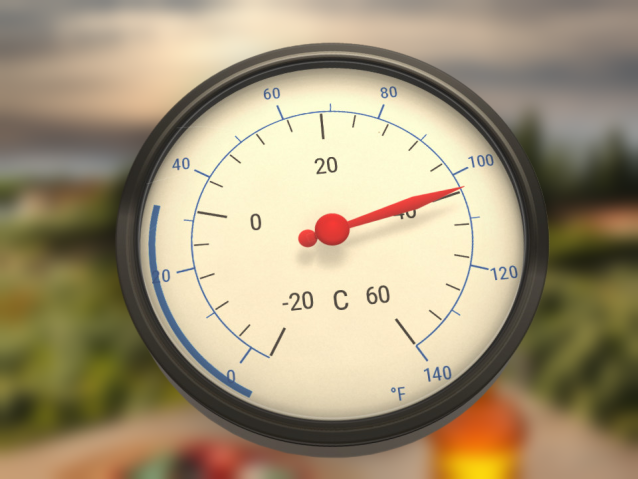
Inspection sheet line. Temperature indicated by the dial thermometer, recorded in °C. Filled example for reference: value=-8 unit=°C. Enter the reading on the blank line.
value=40 unit=°C
